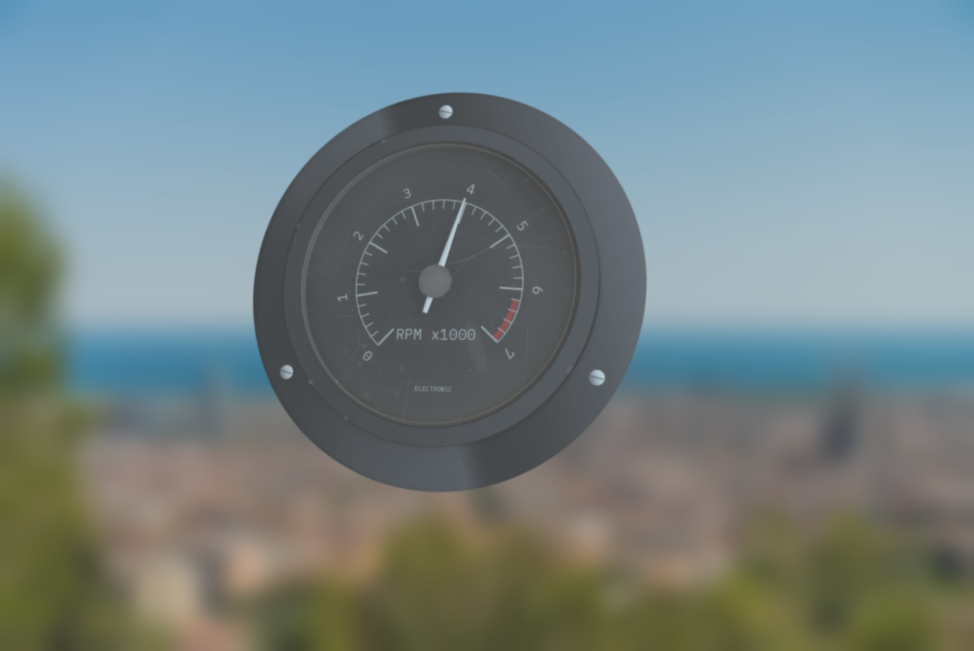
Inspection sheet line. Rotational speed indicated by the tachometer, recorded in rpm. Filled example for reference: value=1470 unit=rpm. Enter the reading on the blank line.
value=4000 unit=rpm
